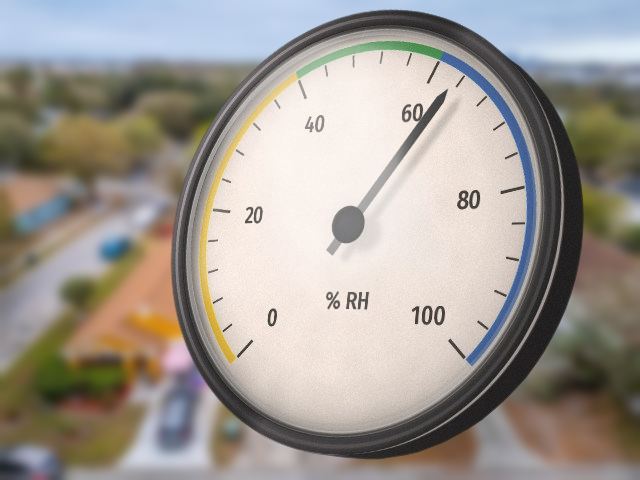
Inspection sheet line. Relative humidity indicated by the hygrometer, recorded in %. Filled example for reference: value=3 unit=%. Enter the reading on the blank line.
value=64 unit=%
